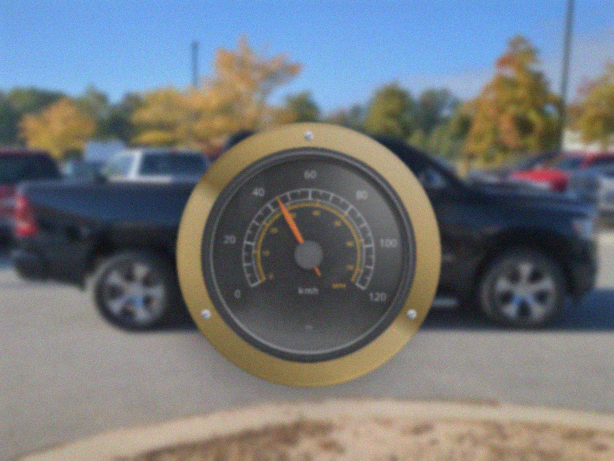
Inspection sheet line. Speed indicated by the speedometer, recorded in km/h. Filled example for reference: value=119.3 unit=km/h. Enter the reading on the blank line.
value=45 unit=km/h
